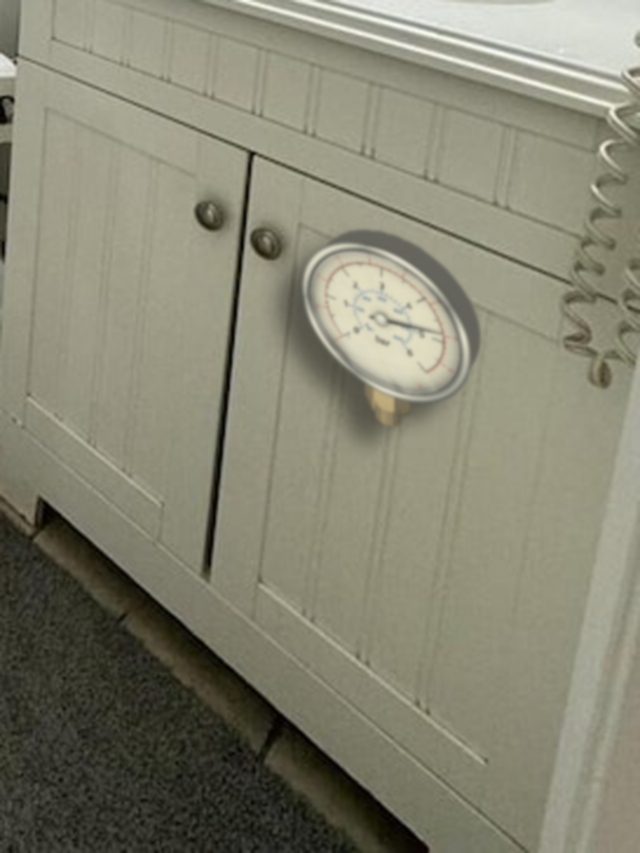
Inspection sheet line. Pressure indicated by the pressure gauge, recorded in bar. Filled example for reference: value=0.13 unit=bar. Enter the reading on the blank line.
value=4.75 unit=bar
